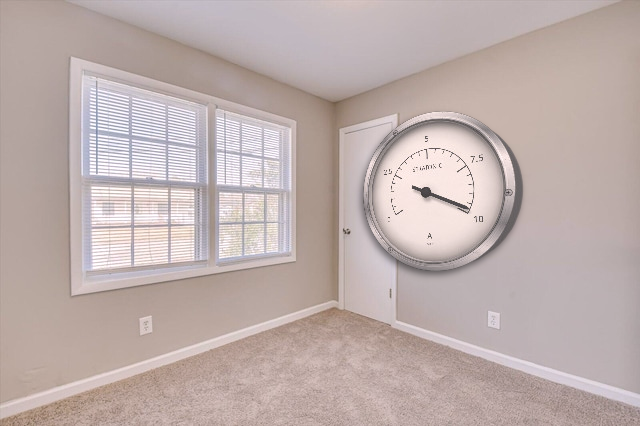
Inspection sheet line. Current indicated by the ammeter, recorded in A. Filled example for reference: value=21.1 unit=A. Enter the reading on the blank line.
value=9.75 unit=A
